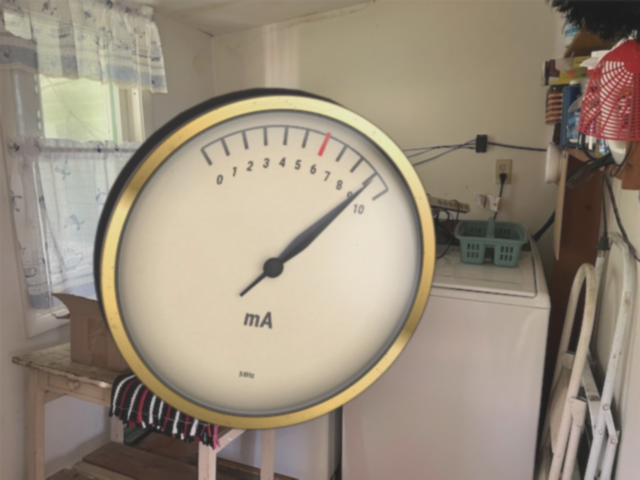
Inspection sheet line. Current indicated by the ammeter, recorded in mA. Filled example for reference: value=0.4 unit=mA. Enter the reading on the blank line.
value=9 unit=mA
